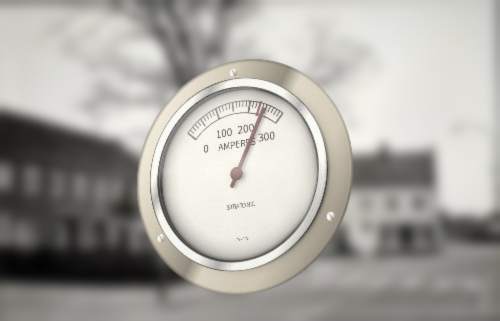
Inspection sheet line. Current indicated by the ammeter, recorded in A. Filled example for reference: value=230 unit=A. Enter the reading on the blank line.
value=250 unit=A
